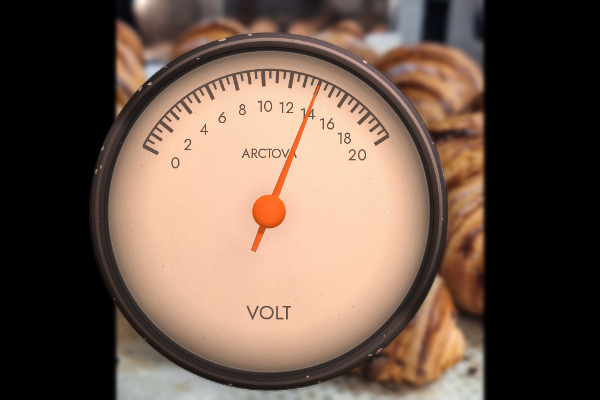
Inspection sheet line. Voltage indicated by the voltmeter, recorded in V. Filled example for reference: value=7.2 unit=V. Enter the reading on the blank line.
value=14 unit=V
